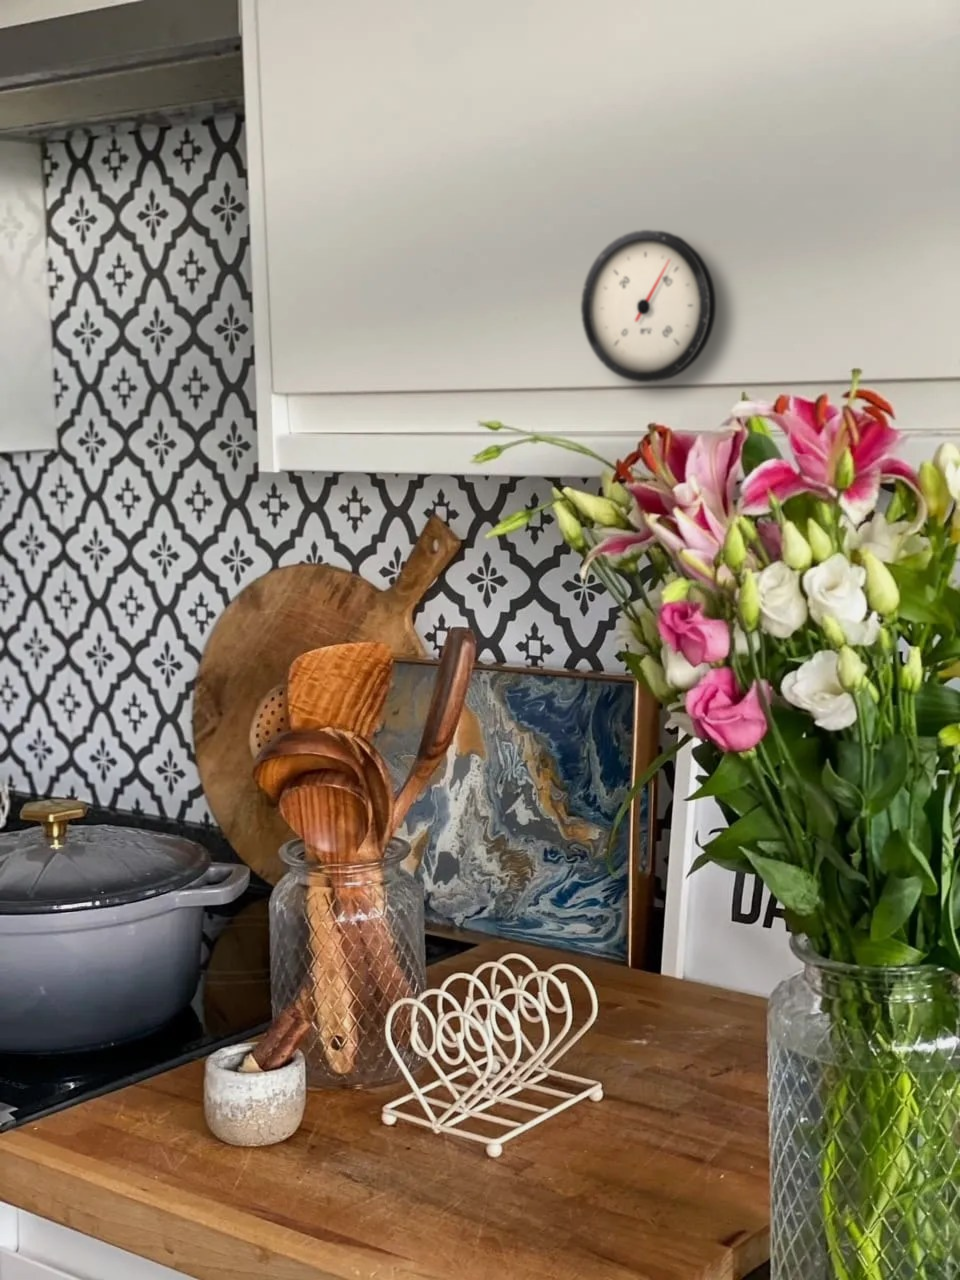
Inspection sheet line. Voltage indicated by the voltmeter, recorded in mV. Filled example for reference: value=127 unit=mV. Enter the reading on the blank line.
value=37.5 unit=mV
